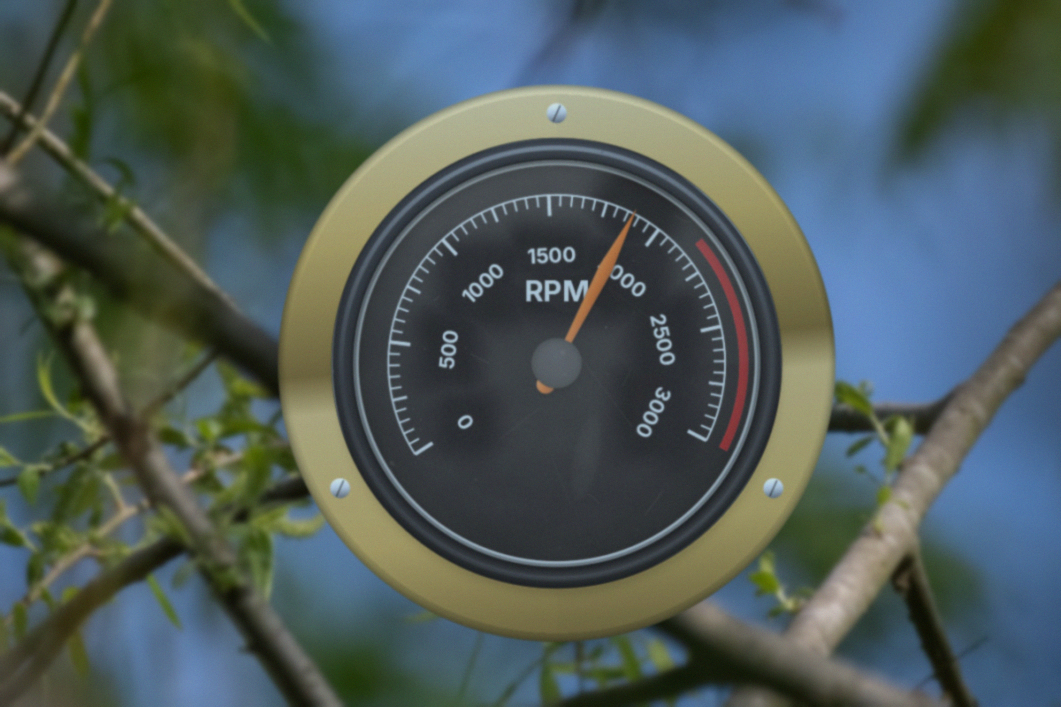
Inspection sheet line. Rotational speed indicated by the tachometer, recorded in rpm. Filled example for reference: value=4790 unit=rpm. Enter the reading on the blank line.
value=1875 unit=rpm
